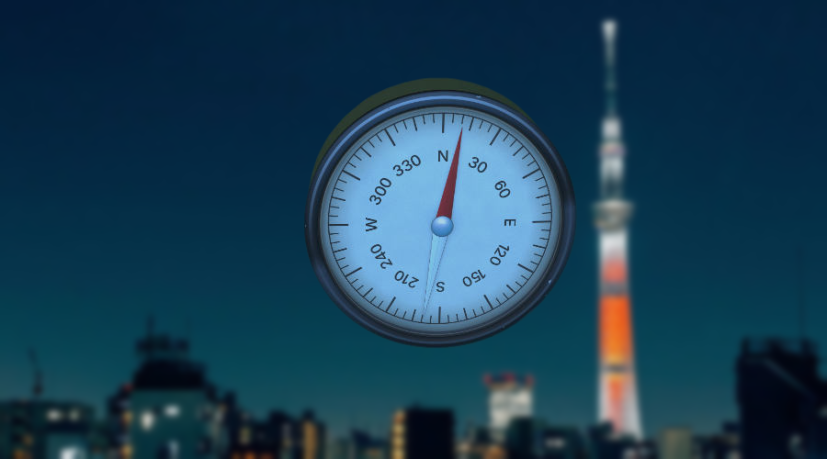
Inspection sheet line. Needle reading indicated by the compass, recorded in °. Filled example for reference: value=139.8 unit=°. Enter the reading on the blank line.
value=10 unit=°
